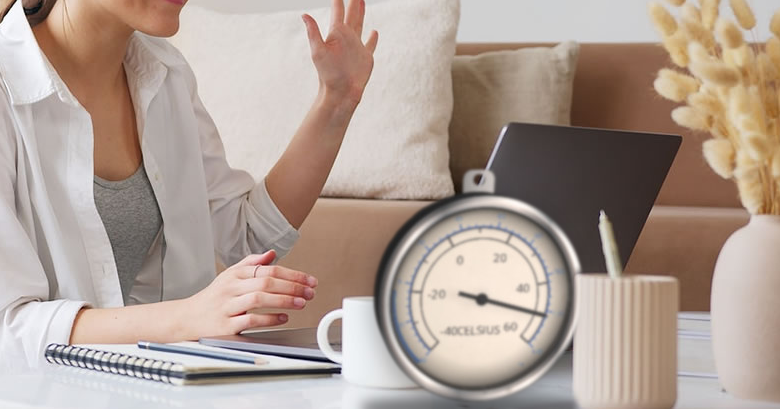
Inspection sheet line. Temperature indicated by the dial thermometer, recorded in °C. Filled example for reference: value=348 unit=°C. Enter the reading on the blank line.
value=50 unit=°C
